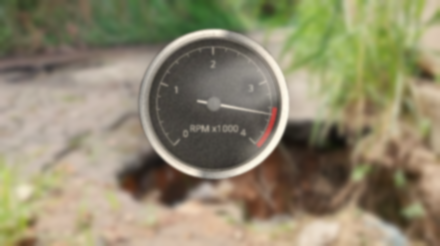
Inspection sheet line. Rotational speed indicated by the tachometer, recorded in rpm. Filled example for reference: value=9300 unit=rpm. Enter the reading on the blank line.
value=3500 unit=rpm
